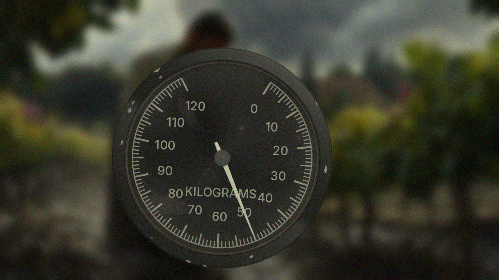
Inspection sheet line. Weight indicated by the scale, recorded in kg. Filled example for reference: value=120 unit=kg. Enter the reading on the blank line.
value=50 unit=kg
